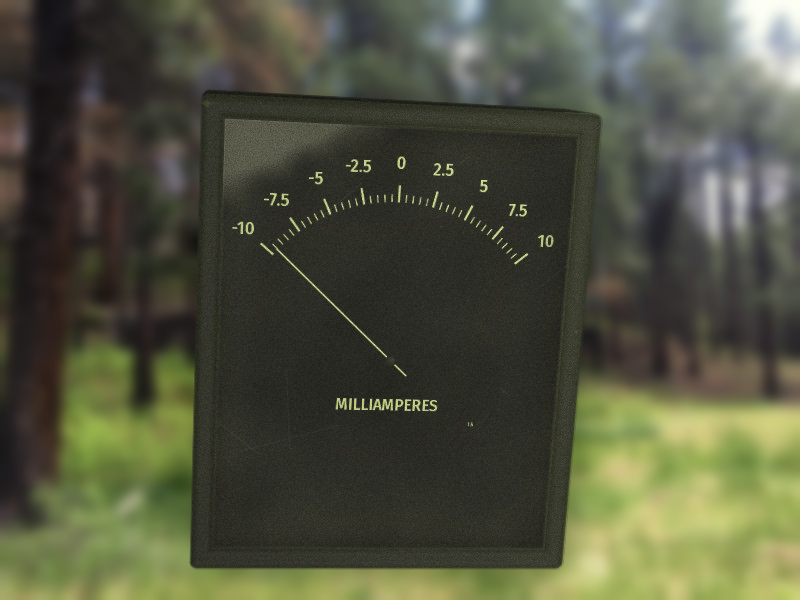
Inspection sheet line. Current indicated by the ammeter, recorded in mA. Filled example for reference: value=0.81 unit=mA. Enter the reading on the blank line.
value=-9.5 unit=mA
